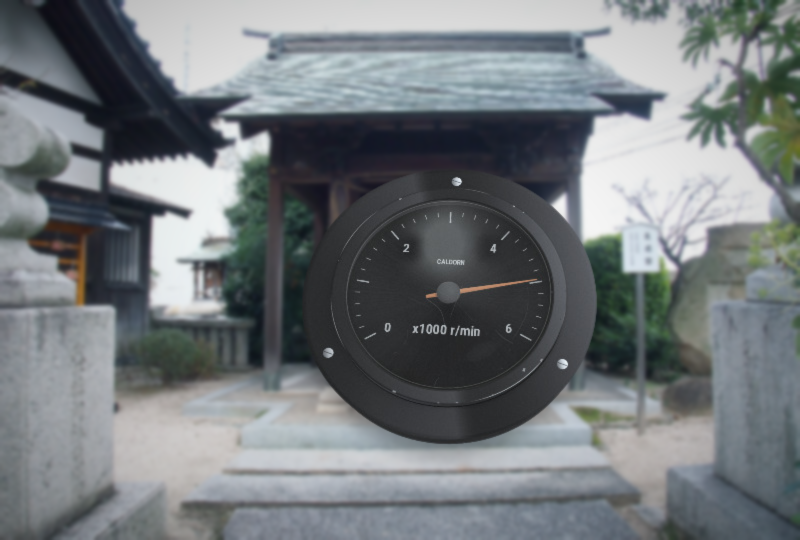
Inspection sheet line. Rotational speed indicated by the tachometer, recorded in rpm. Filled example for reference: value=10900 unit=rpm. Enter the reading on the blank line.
value=5000 unit=rpm
